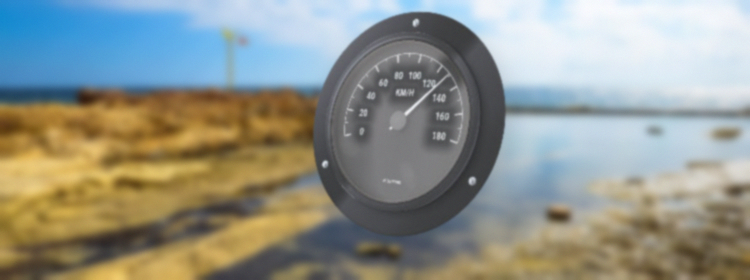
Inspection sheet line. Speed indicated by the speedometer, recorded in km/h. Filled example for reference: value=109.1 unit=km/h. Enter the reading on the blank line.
value=130 unit=km/h
